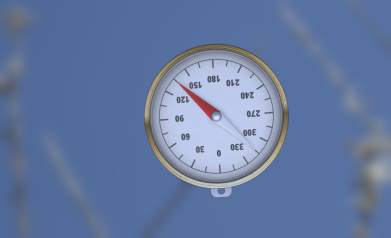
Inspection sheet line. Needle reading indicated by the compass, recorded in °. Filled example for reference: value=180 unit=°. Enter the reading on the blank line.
value=135 unit=°
